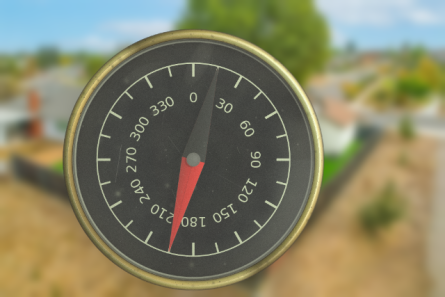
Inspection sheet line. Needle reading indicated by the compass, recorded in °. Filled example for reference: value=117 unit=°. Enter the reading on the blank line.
value=195 unit=°
